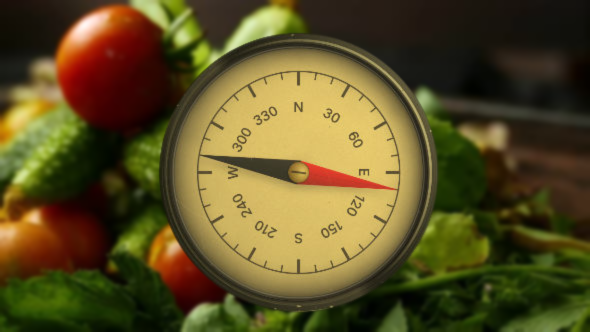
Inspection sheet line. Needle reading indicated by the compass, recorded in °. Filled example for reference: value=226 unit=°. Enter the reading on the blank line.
value=100 unit=°
